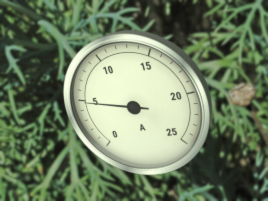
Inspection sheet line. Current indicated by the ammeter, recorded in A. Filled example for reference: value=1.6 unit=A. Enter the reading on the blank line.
value=5 unit=A
